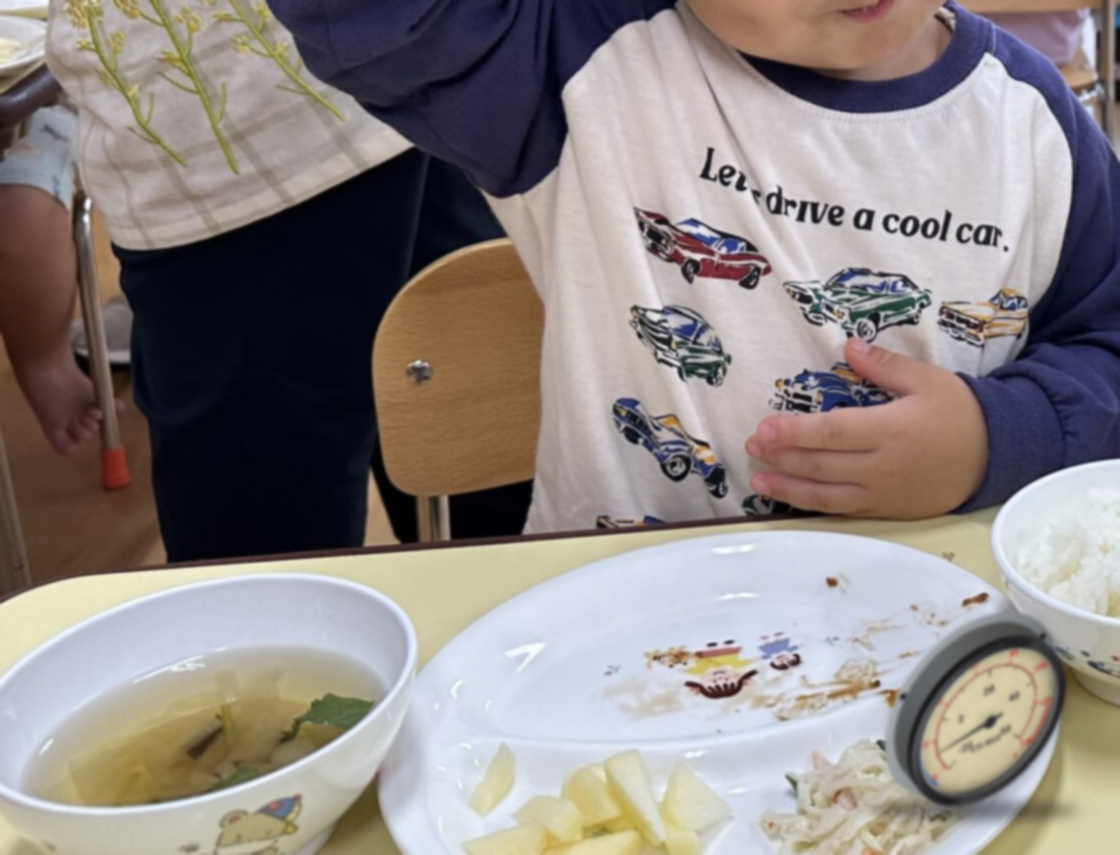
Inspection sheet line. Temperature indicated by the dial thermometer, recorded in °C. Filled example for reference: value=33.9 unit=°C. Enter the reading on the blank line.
value=-10 unit=°C
